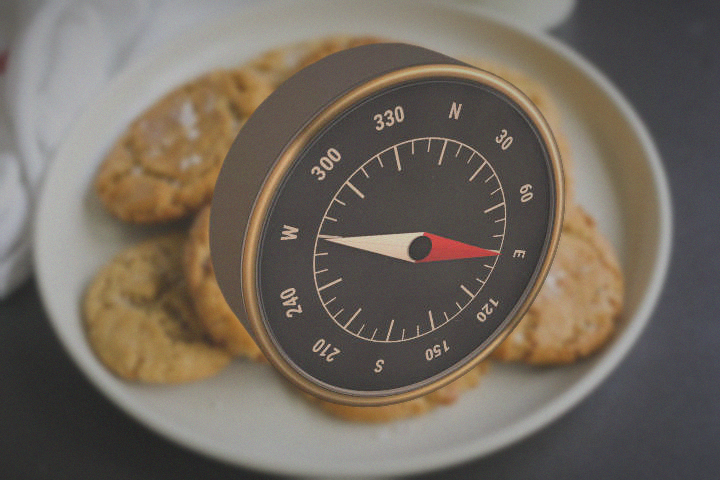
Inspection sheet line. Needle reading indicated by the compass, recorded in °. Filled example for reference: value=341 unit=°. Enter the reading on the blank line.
value=90 unit=°
